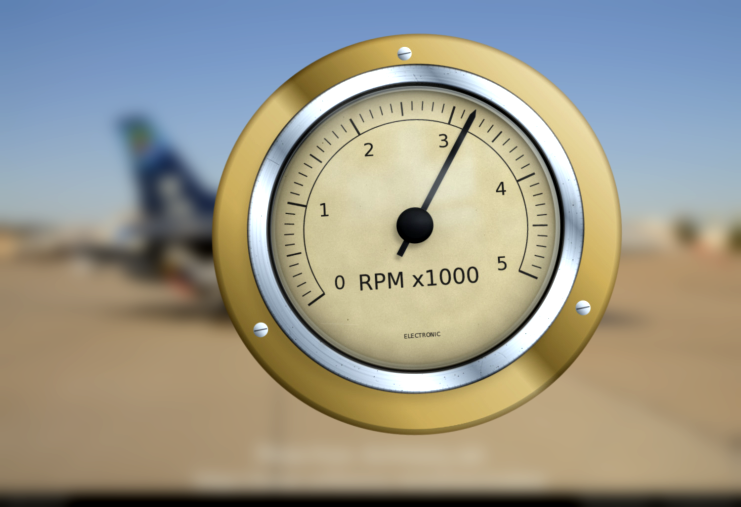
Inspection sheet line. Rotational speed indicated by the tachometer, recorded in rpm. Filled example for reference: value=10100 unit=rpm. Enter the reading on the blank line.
value=3200 unit=rpm
